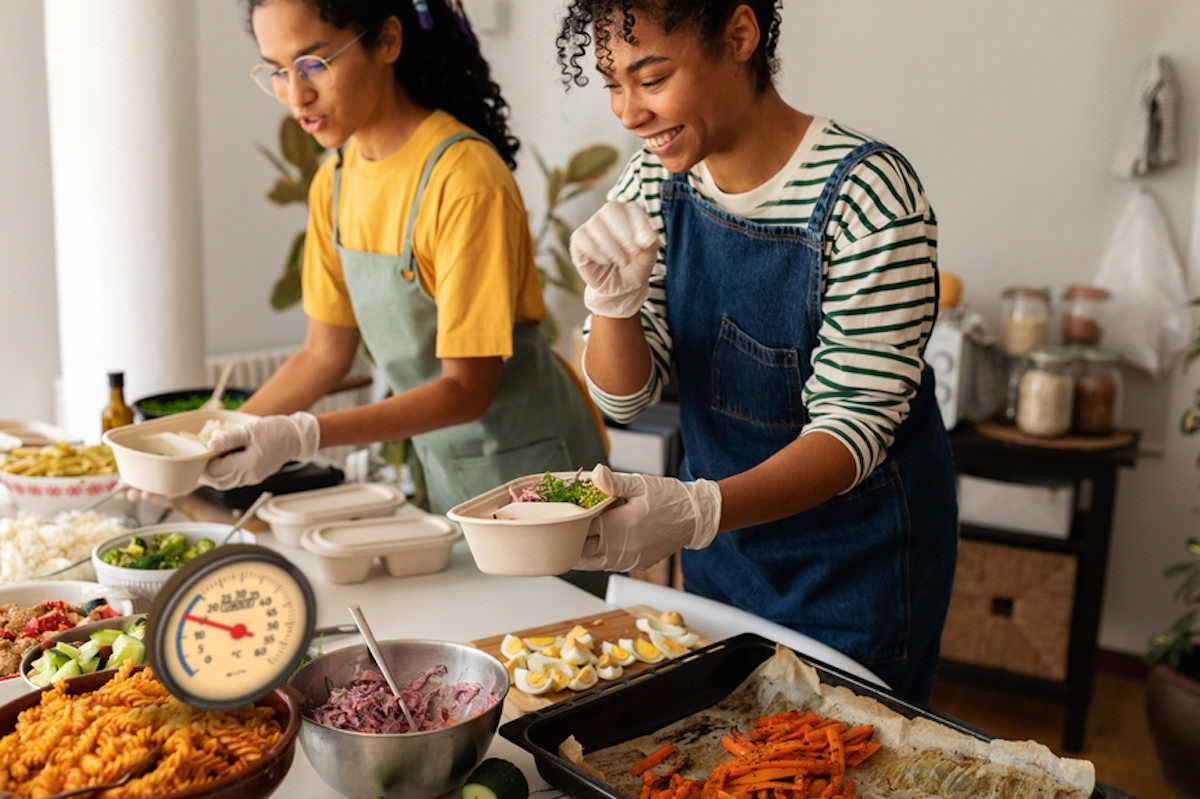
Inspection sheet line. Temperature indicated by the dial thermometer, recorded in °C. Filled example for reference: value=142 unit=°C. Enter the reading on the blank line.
value=15 unit=°C
